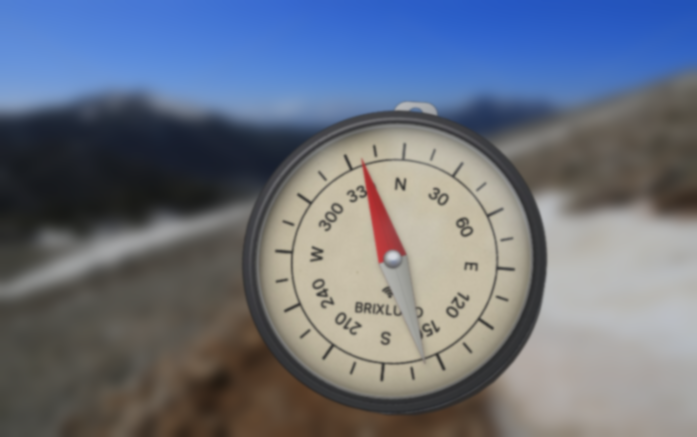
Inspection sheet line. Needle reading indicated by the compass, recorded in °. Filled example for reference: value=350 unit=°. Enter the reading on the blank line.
value=337.5 unit=°
